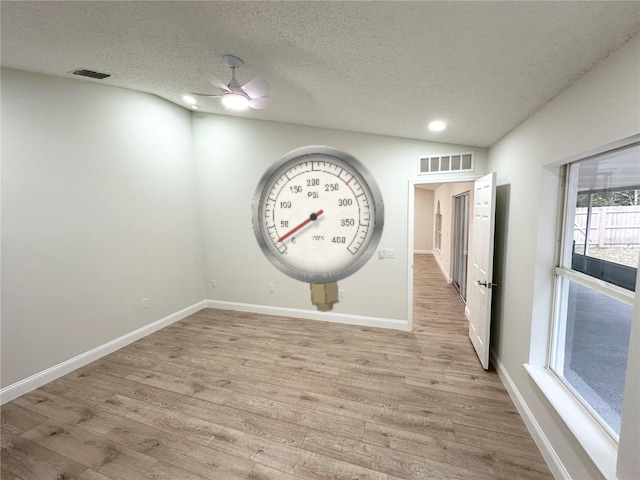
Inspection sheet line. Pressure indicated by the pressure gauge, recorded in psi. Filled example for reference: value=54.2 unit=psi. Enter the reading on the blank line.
value=20 unit=psi
